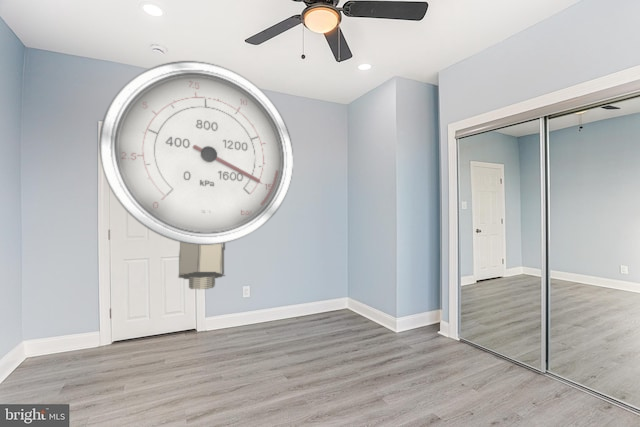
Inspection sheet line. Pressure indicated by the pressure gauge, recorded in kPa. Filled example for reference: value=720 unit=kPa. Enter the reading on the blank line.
value=1500 unit=kPa
